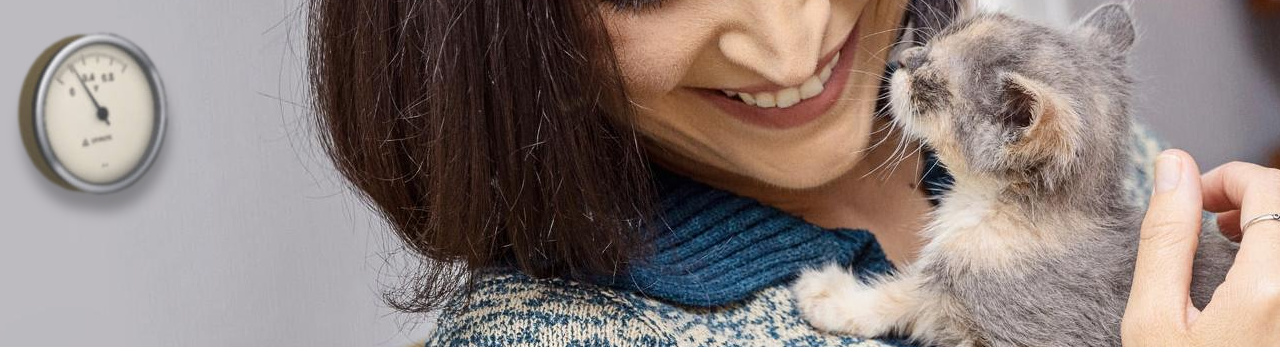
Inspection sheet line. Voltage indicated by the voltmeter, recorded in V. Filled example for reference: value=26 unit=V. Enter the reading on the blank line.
value=0.2 unit=V
